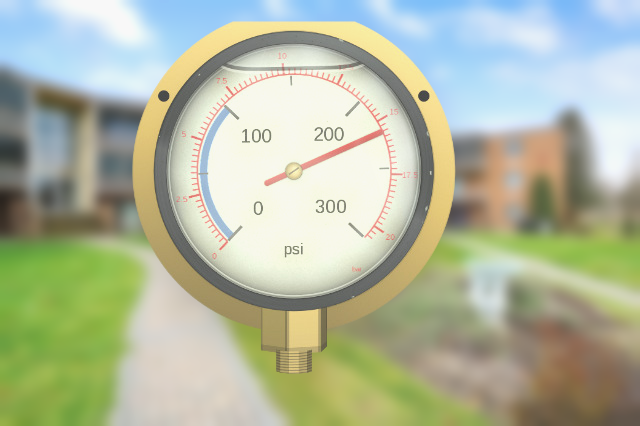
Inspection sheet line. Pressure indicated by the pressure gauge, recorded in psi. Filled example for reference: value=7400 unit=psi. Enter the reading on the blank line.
value=225 unit=psi
